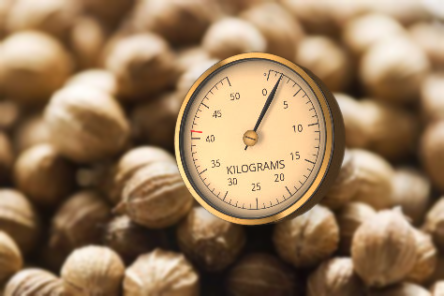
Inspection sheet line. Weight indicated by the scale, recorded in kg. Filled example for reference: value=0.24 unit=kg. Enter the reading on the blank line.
value=2 unit=kg
